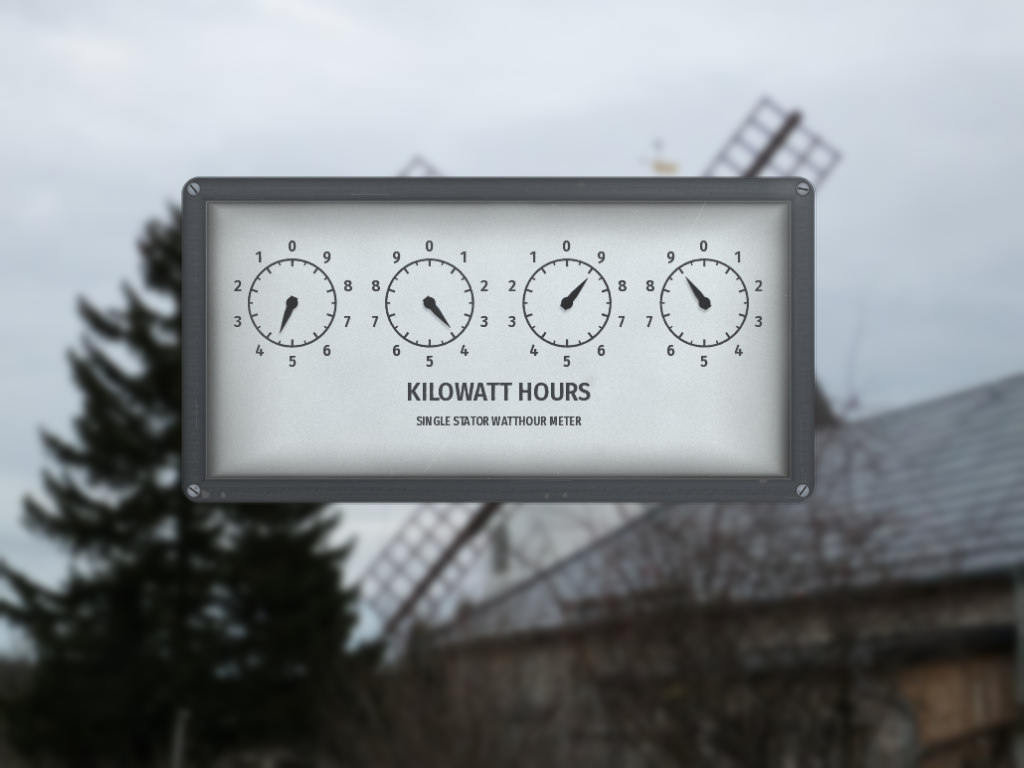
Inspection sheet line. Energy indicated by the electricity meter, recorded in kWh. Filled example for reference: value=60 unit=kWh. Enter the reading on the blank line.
value=4389 unit=kWh
